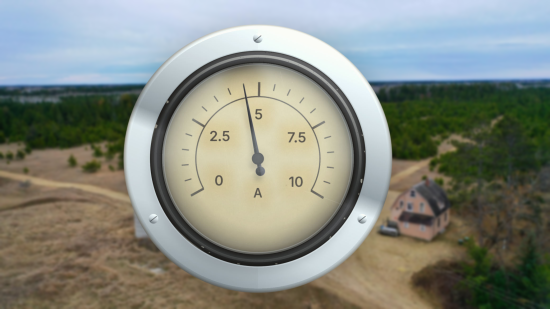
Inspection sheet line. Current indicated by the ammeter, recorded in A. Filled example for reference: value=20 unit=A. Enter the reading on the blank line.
value=4.5 unit=A
